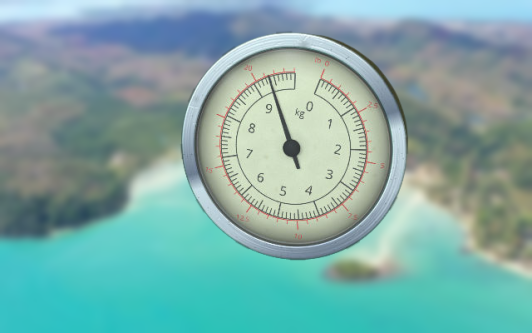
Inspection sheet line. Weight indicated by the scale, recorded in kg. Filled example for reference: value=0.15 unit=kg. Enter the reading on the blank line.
value=9.4 unit=kg
